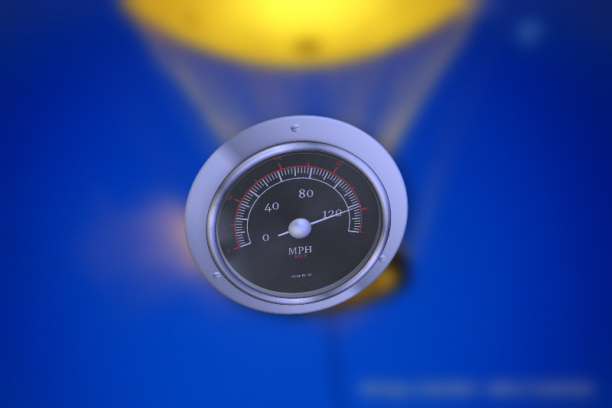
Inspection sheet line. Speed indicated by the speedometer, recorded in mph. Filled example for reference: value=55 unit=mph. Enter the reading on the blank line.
value=120 unit=mph
